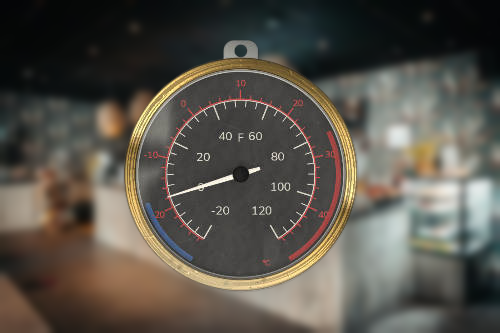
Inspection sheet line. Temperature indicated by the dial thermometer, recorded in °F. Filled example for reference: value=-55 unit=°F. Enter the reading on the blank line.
value=0 unit=°F
